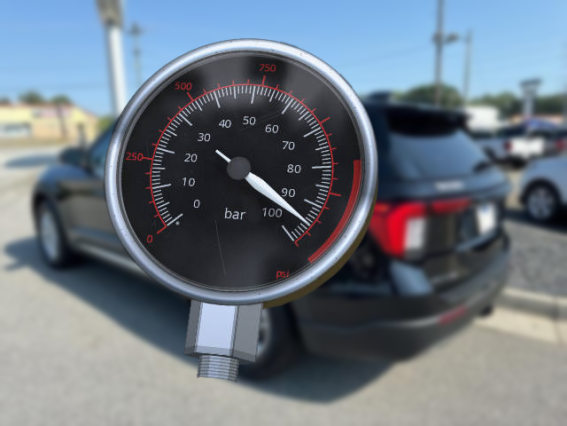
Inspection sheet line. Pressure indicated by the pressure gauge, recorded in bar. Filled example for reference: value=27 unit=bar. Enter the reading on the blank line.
value=95 unit=bar
